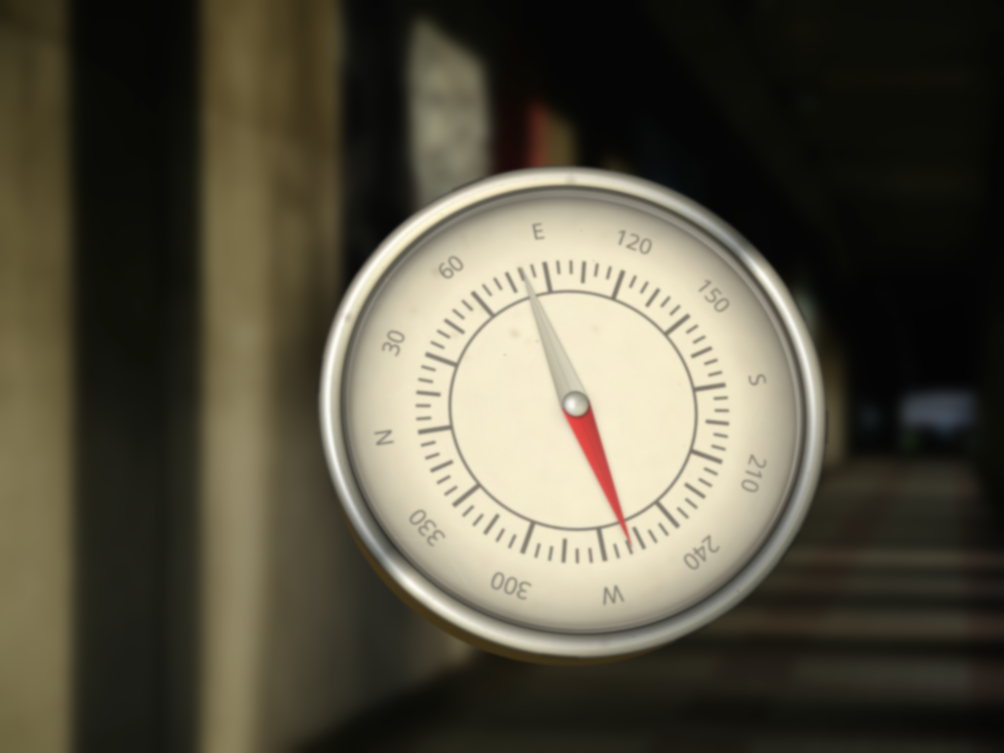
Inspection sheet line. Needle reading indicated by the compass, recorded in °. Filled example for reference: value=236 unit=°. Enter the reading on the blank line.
value=260 unit=°
